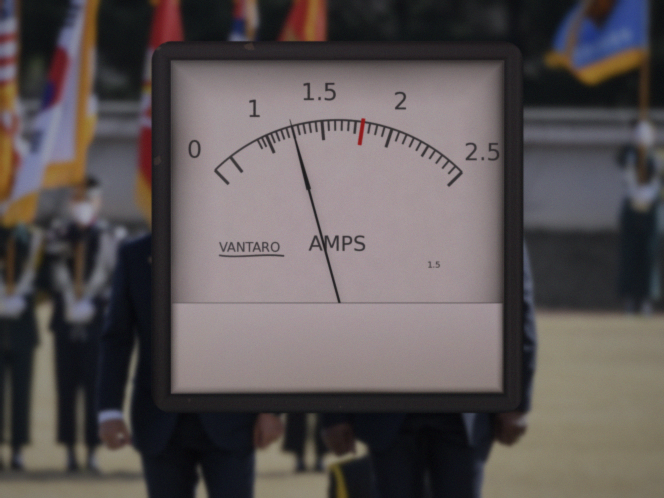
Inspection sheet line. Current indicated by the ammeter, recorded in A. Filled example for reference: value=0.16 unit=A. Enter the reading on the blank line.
value=1.25 unit=A
